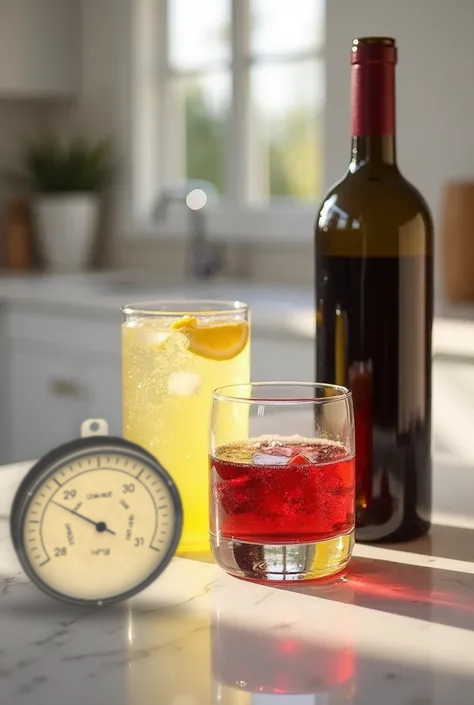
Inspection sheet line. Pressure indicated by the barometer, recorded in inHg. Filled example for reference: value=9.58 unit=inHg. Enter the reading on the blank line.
value=28.8 unit=inHg
